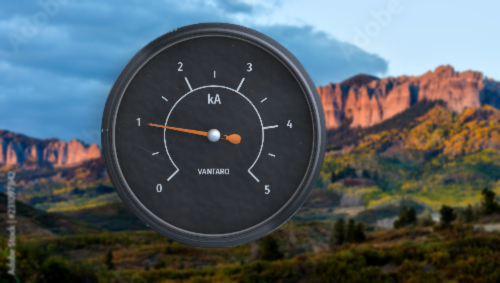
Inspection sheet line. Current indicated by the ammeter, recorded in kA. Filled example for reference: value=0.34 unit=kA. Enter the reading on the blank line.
value=1 unit=kA
